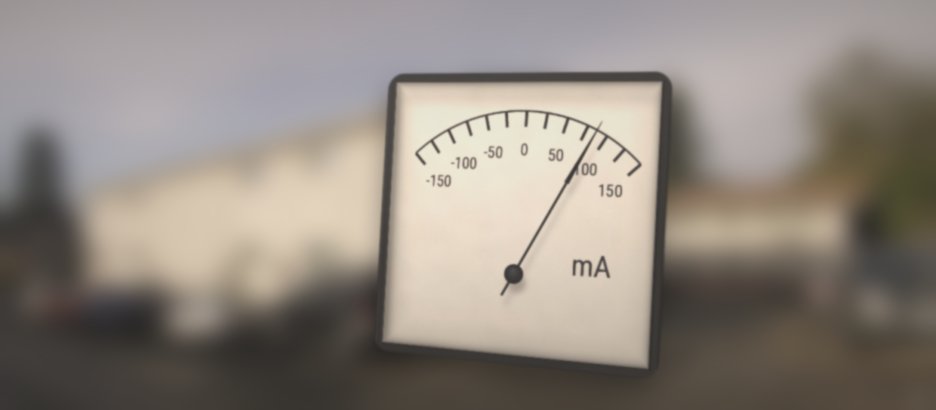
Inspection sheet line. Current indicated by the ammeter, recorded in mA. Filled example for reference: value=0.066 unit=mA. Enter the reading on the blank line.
value=87.5 unit=mA
